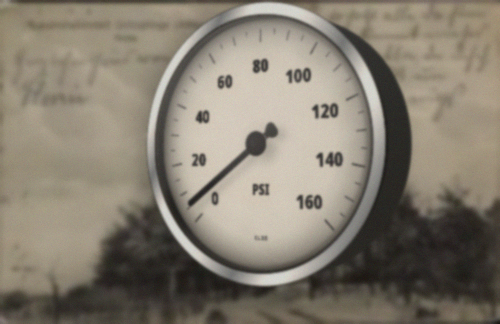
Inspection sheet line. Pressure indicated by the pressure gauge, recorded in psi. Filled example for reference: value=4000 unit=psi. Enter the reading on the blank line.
value=5 unit=psi
